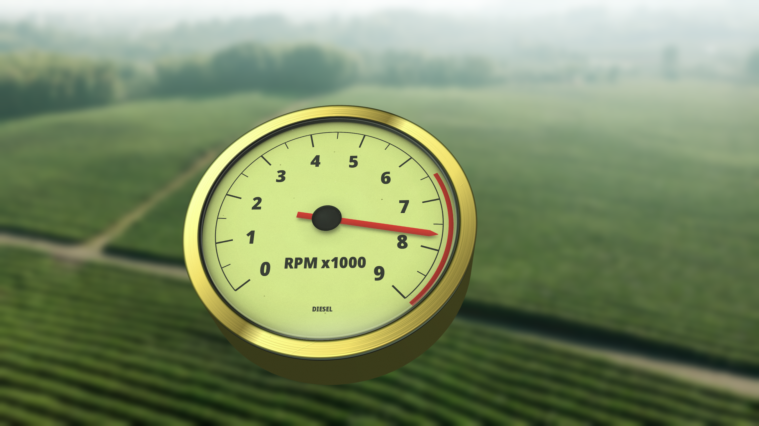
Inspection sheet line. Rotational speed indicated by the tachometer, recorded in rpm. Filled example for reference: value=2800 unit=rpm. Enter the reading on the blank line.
value=7750 unit=rpm
